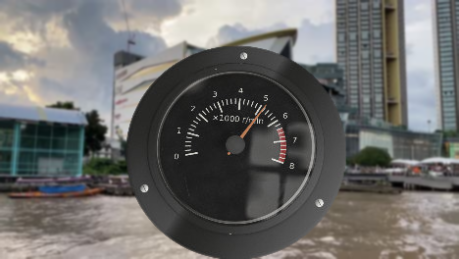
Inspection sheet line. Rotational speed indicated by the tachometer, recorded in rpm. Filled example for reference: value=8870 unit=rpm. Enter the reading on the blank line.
value=5200 unit=rpm
